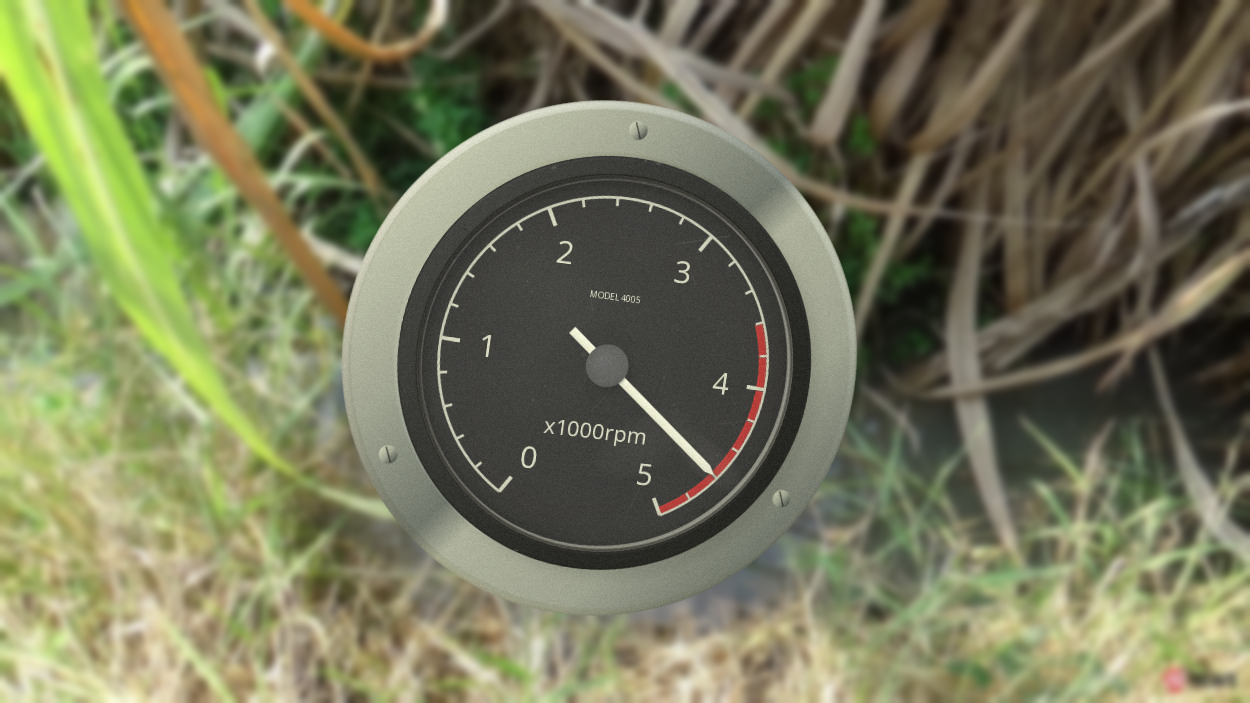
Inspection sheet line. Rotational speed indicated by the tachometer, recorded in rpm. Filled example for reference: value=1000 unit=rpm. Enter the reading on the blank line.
value=4600 unit=rpm
